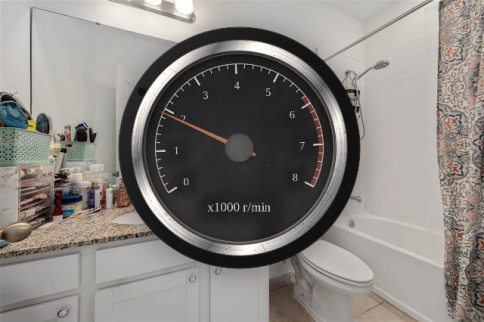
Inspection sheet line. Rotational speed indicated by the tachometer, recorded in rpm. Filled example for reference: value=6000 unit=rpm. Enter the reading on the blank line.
value=1900 unit=rpm
